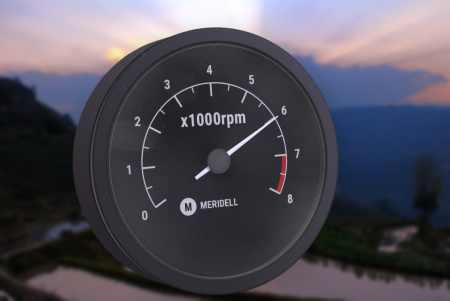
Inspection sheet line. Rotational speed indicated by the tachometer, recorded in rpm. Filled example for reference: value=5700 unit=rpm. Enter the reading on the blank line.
value=6000 unit=rpm
